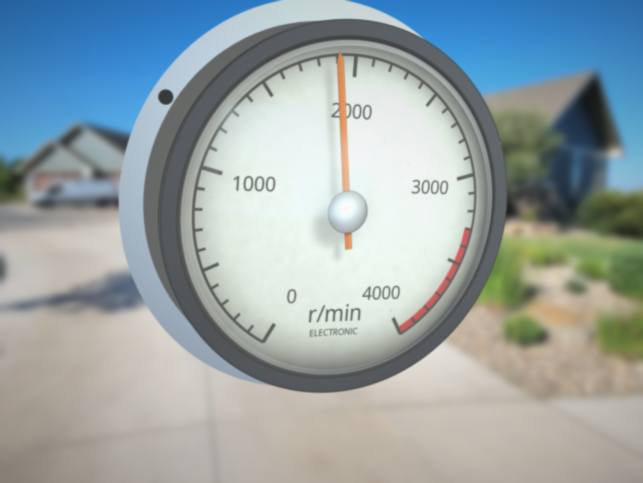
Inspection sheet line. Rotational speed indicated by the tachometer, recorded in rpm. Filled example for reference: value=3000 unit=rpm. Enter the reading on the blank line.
value=1900 unit=rpm
